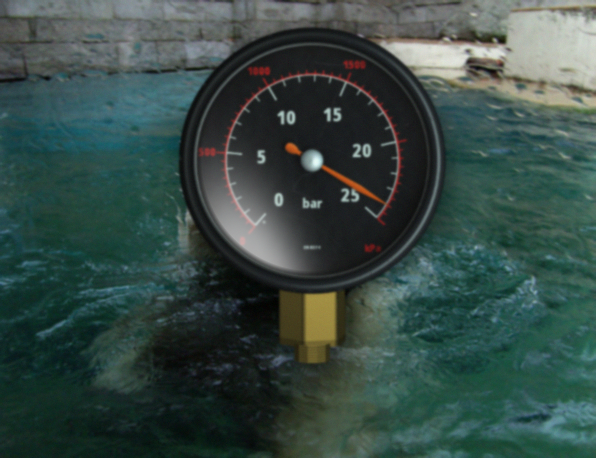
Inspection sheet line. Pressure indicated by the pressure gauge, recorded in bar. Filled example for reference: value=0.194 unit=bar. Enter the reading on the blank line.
value=24 unit=bar
